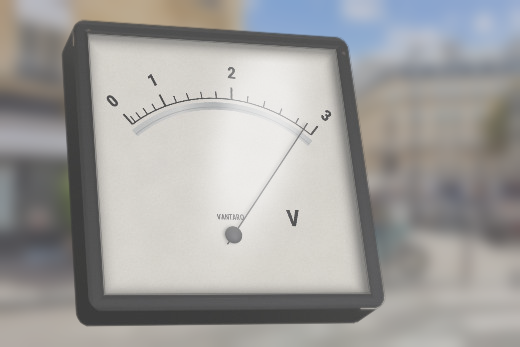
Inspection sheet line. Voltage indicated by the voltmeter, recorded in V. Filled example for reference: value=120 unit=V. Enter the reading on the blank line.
value=2.9 unit=V
